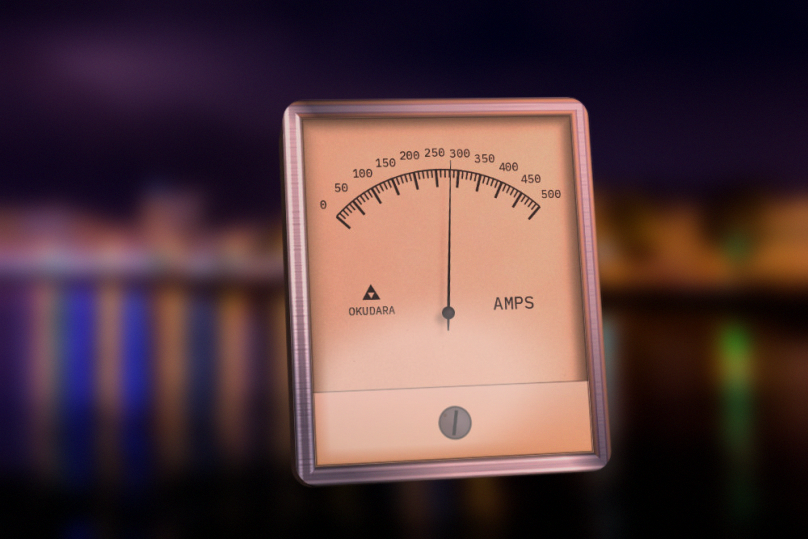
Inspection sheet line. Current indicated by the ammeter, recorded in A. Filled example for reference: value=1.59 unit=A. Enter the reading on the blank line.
value=280 unit=A
